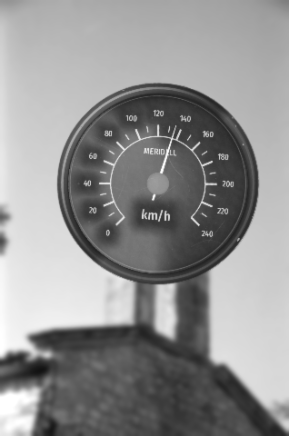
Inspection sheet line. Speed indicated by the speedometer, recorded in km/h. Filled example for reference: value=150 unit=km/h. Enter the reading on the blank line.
value=135 unit=km/h
